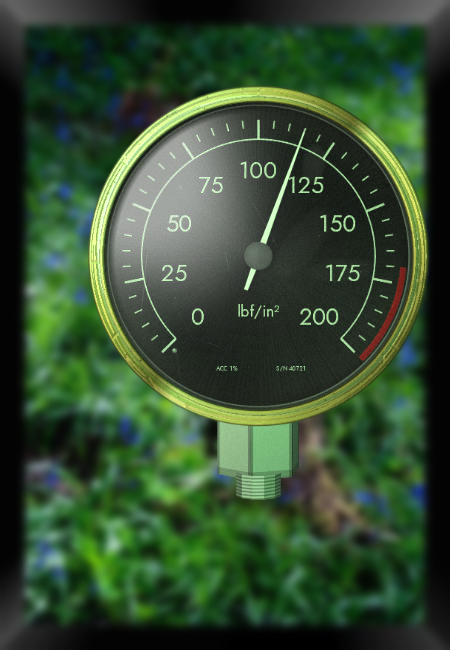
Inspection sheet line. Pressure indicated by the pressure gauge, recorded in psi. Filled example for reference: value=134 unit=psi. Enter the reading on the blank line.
value=115 unit=psi
